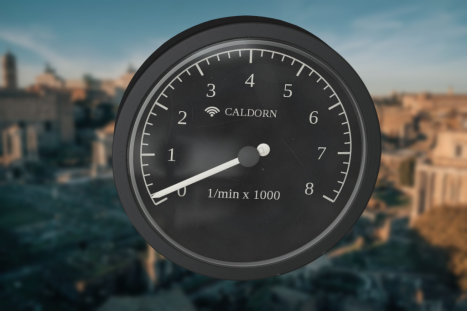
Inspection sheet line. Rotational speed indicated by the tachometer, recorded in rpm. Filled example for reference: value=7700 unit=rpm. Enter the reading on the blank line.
value=200 unit=rpm
